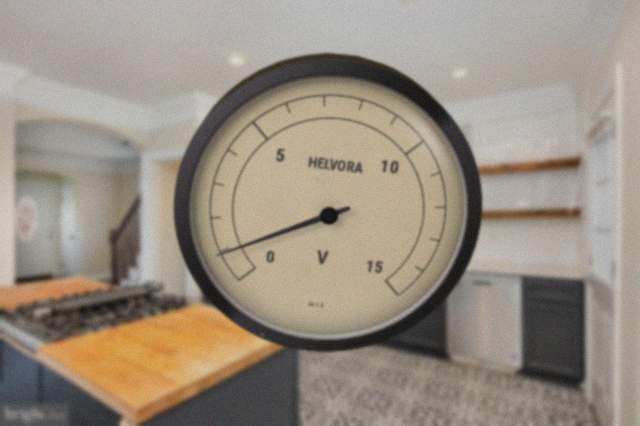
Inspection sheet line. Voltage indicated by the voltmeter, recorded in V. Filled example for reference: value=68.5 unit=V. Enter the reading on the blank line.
value=1 unit=V
